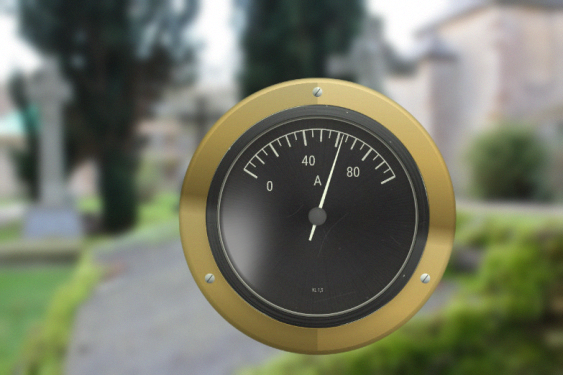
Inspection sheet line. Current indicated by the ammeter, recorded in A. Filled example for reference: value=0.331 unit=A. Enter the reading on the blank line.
value=62.5 unit=A
